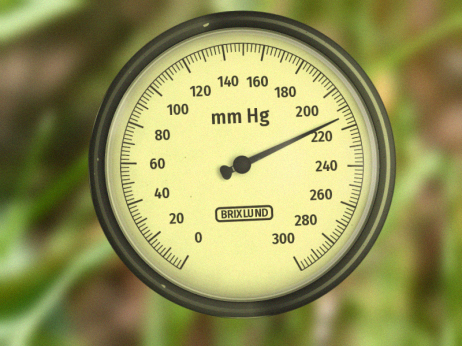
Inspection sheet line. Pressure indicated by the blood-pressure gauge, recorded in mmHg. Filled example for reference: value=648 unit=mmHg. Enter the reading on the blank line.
value=214 unit=mmHg
